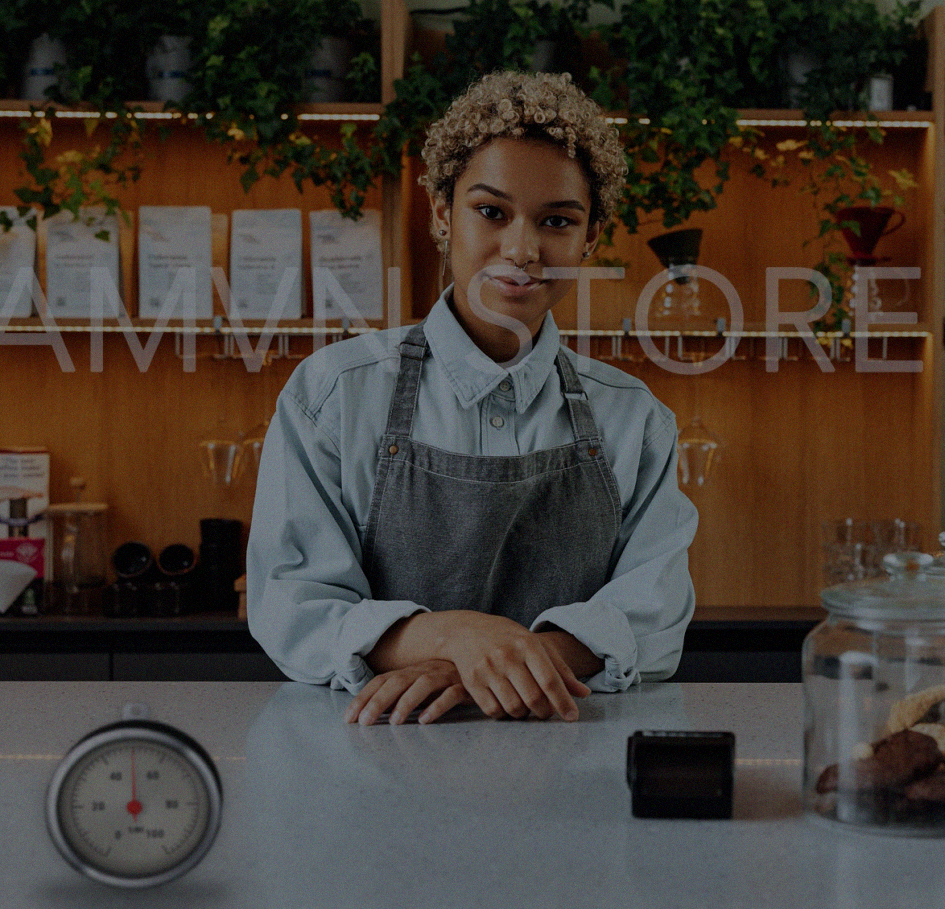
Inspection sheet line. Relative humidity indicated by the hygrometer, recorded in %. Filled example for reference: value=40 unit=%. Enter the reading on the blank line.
value=50 unit=%
